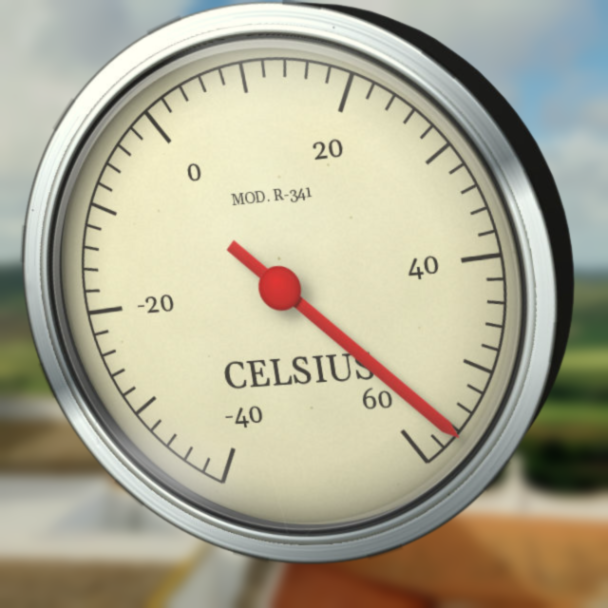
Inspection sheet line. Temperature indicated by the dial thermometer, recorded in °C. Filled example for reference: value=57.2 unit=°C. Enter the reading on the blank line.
value=56 unit=°C
